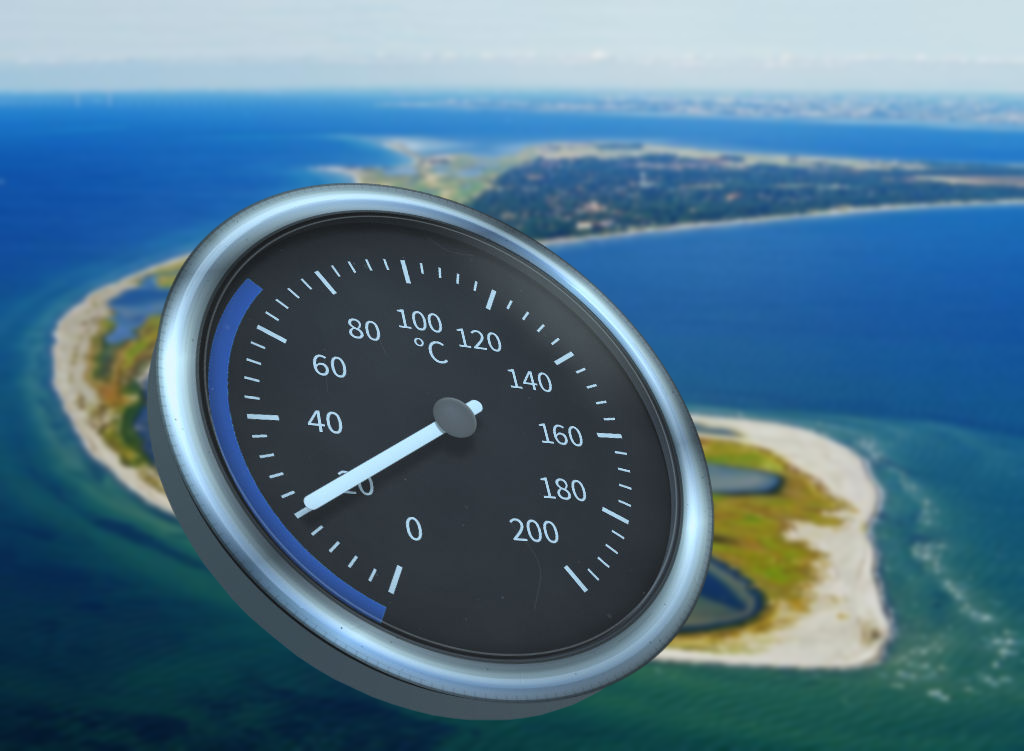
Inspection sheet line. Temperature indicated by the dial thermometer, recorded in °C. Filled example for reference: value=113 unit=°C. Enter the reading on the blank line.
value=20 unit=°C
